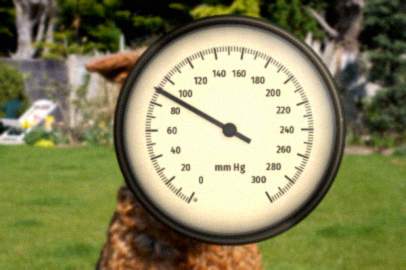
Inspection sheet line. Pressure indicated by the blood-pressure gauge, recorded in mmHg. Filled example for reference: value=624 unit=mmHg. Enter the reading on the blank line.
value=90 unit=mmHg
